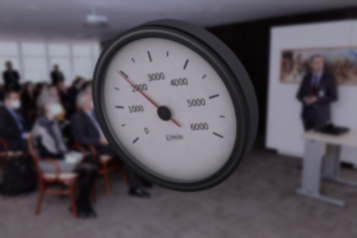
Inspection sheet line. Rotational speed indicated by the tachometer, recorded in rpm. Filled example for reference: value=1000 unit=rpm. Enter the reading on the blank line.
value=2000 unit=rpm
